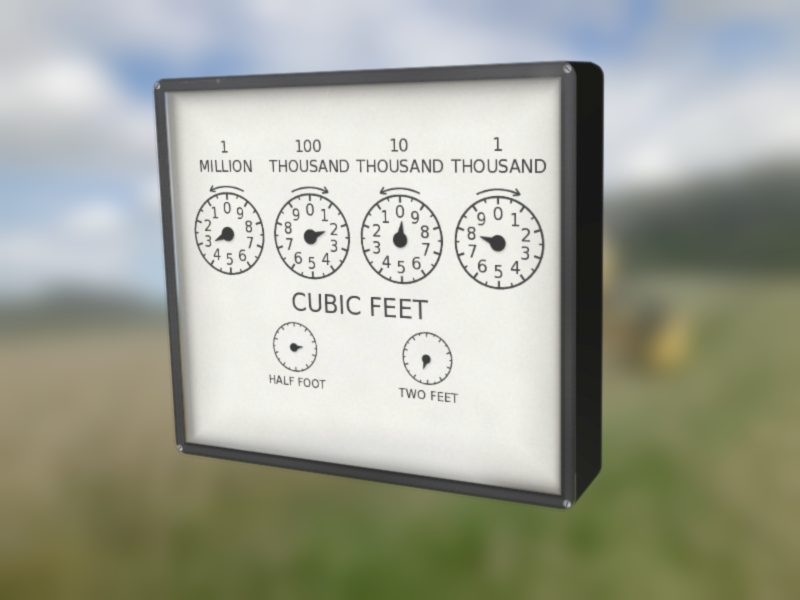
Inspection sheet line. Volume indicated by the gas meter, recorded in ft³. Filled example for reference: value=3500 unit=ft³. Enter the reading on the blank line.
value=319800 unit=ft³
